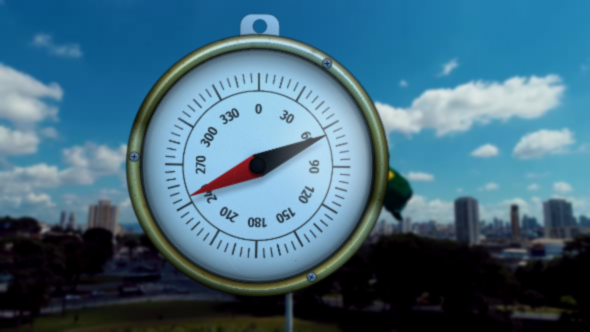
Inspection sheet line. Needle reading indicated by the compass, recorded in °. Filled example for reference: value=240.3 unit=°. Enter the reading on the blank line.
value=245 unit=°
